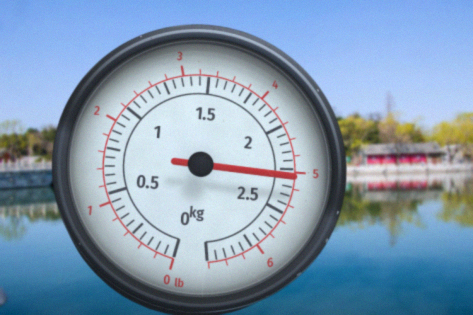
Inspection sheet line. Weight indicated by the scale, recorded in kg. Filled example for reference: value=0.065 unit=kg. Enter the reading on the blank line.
value=2.3 unit=kg
